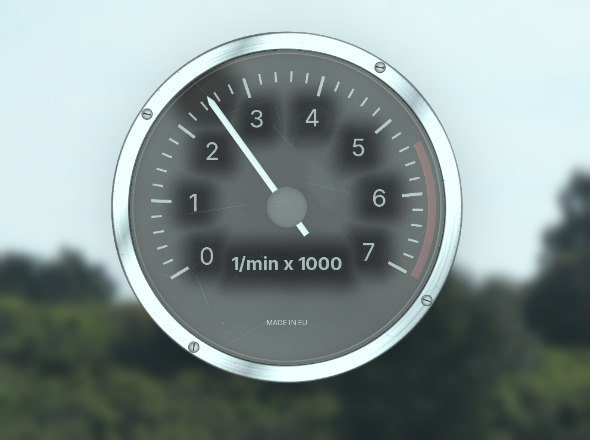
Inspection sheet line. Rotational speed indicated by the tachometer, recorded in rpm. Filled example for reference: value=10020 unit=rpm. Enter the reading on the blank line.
value=2500 unit=rpm
